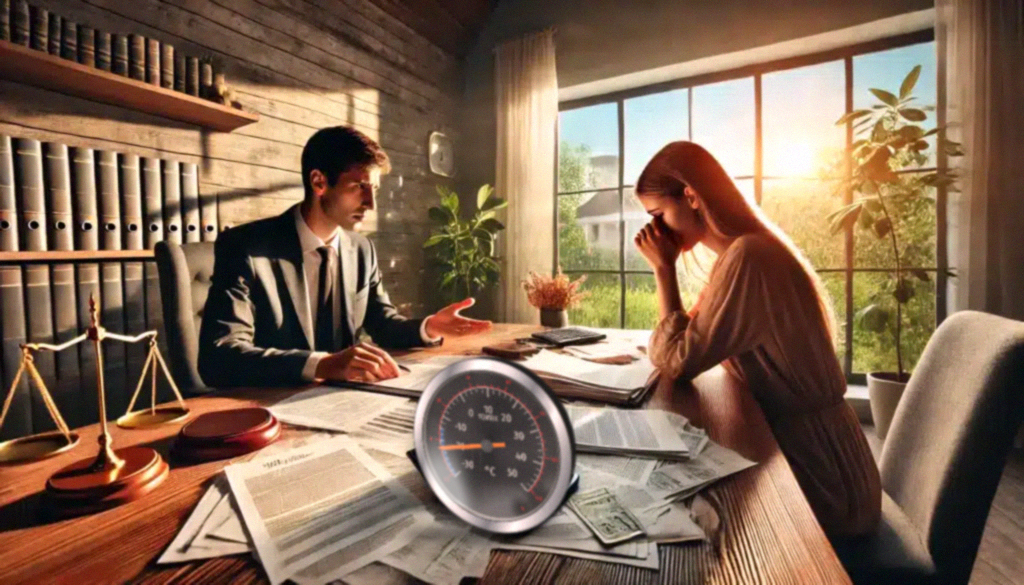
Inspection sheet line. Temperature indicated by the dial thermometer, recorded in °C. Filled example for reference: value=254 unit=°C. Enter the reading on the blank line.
value=-20 unit=°C
